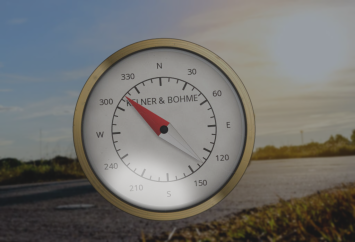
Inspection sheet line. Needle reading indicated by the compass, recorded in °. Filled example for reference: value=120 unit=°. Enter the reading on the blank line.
value=315 unit=°
